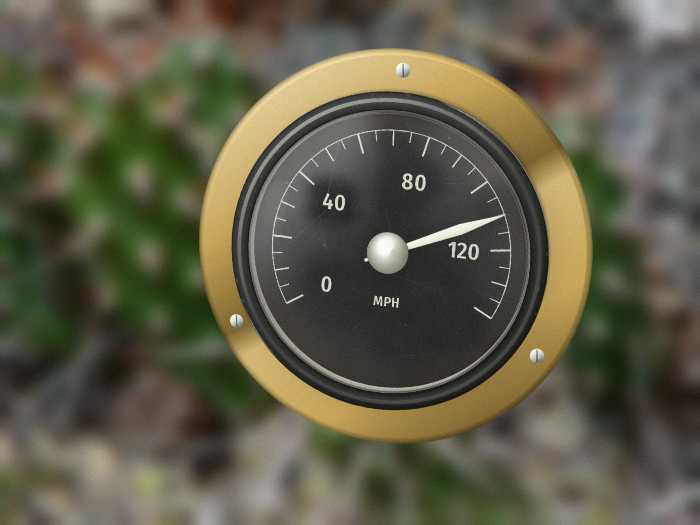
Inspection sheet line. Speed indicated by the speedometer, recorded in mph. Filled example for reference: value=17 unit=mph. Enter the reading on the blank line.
value=110 unit=mph
